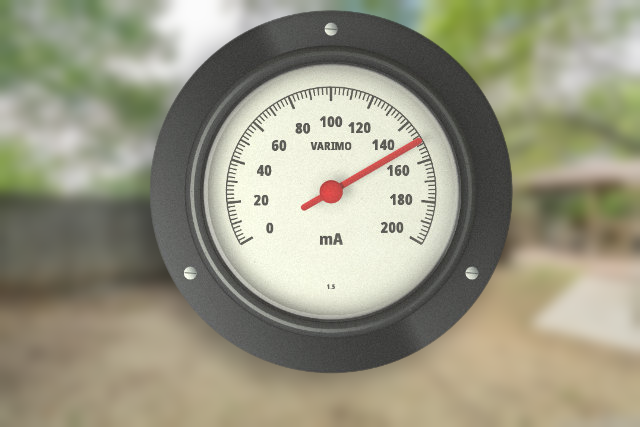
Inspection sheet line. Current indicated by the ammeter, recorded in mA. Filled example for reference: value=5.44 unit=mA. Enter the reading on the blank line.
value=150 unit=mA
